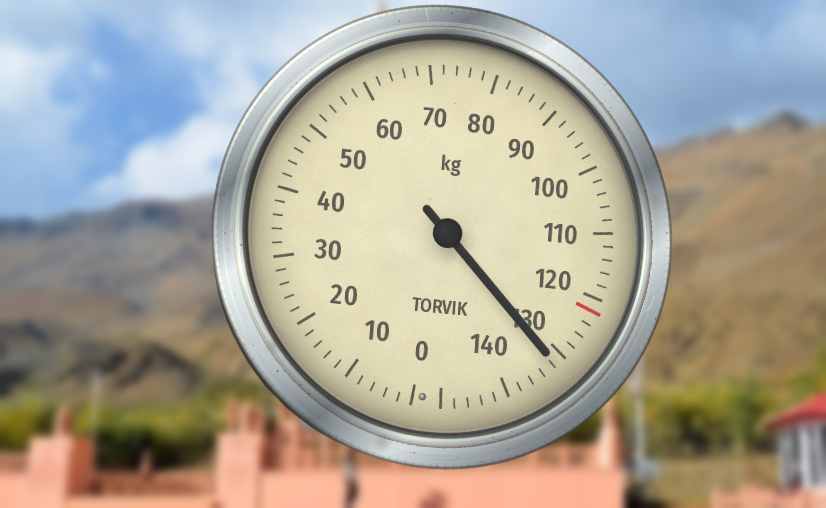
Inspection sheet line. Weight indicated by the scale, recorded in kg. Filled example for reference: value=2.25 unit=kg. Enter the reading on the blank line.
value=132 unit=kg
